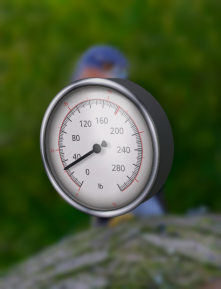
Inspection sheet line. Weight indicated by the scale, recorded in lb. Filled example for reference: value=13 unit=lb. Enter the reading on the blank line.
value=30 unit=lb
